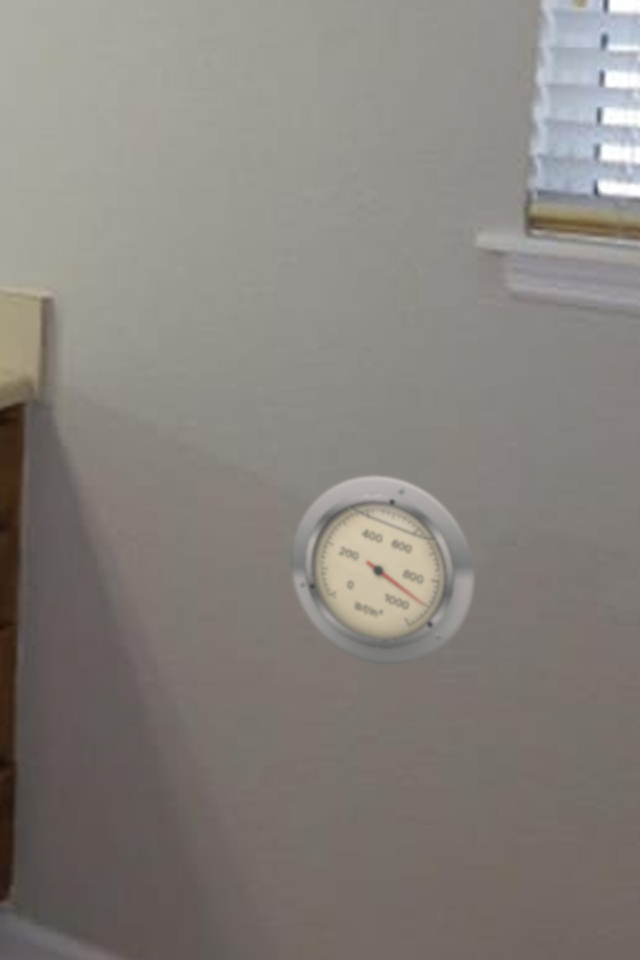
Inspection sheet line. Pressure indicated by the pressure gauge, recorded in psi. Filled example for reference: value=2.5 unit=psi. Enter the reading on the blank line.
value=900 unit=psi
